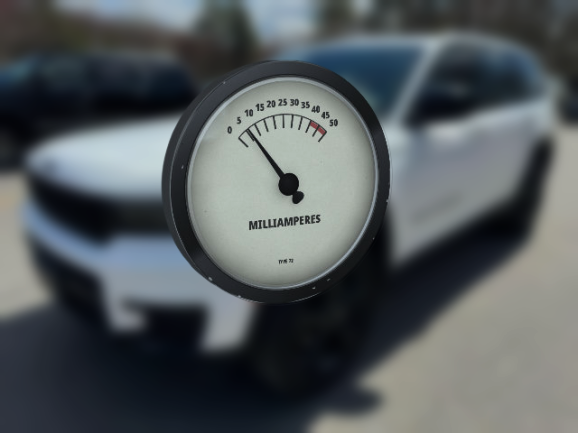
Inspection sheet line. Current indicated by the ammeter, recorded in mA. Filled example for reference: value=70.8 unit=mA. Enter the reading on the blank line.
value=5 unit=mA
